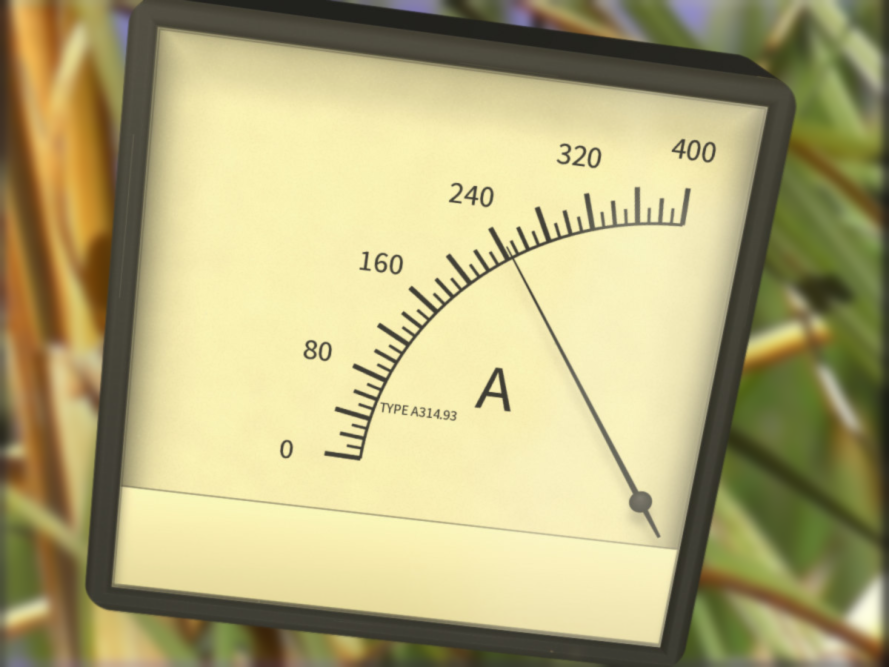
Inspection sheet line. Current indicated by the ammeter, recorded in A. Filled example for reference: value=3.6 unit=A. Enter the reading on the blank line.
value=245 unit=A
